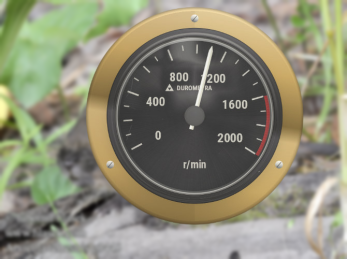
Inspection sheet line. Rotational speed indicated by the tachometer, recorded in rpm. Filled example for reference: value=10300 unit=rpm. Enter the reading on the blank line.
value=1100 unit=rpm
